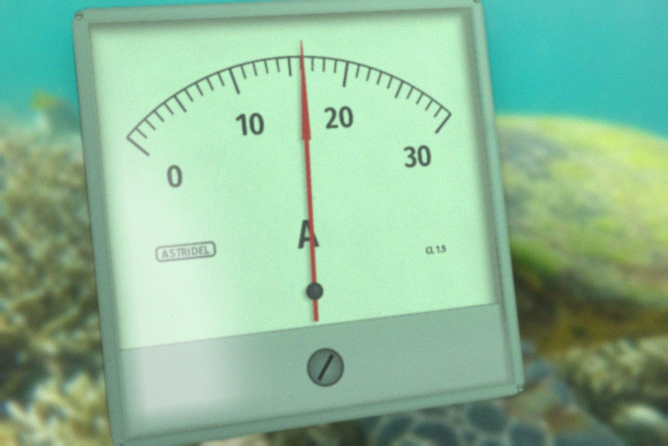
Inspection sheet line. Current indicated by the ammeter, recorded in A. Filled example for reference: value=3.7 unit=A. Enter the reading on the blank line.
value=16 unit=A
